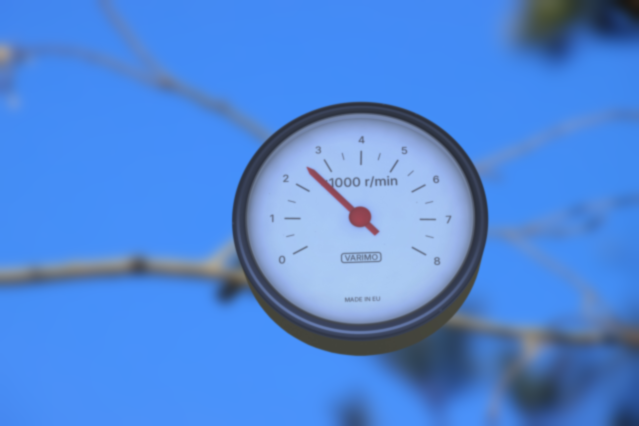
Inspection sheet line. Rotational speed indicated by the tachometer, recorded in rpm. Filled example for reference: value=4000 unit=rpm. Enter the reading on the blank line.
value=2500 unit=rpm
